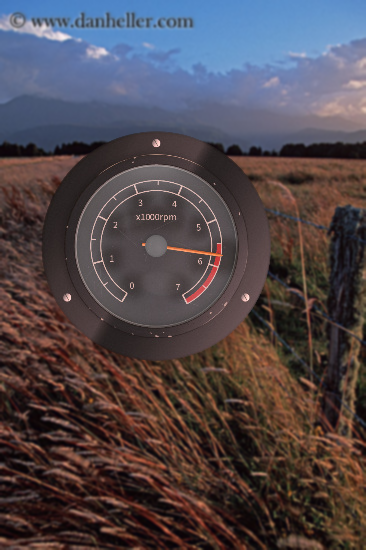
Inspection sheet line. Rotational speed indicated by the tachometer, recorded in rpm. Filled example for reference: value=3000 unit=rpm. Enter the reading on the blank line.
value=5750 unit=rpm
